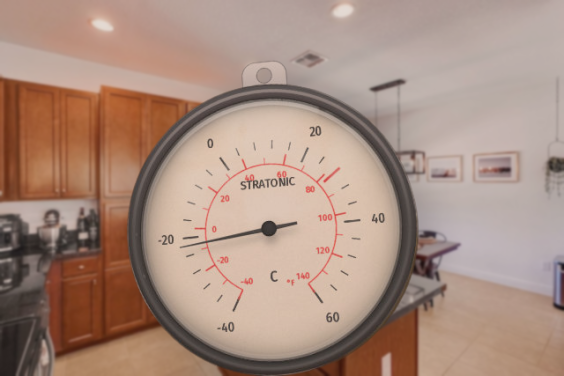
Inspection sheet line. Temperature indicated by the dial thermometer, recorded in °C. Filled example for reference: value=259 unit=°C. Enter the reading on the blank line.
value=-22 unit=°C
